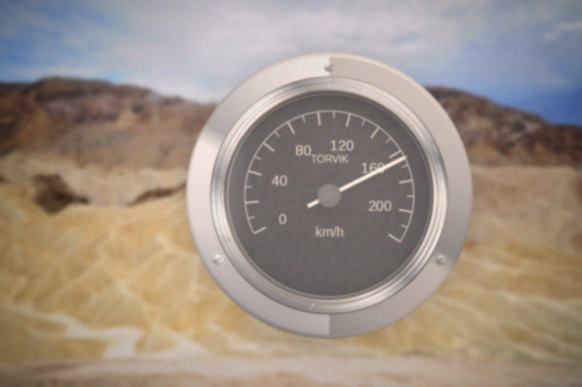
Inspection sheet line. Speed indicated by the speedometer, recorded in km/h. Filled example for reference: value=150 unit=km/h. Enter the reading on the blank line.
value=165 unit=km/h
